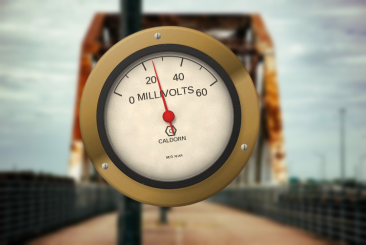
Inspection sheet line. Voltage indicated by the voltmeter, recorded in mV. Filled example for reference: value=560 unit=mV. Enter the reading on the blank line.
value=25 unit=mV
